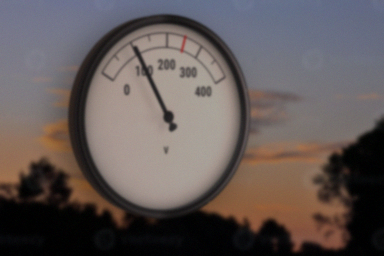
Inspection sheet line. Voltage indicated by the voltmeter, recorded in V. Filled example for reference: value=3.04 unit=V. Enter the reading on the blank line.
value=100 unit=V
